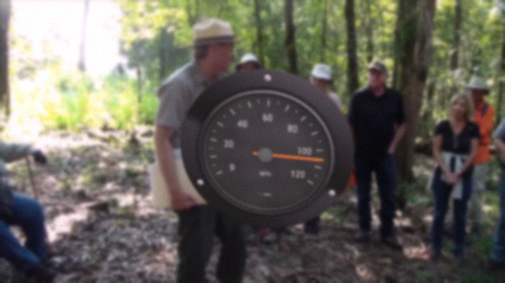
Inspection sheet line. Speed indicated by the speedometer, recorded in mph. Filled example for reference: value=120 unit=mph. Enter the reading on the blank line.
value=105 unit=mph
